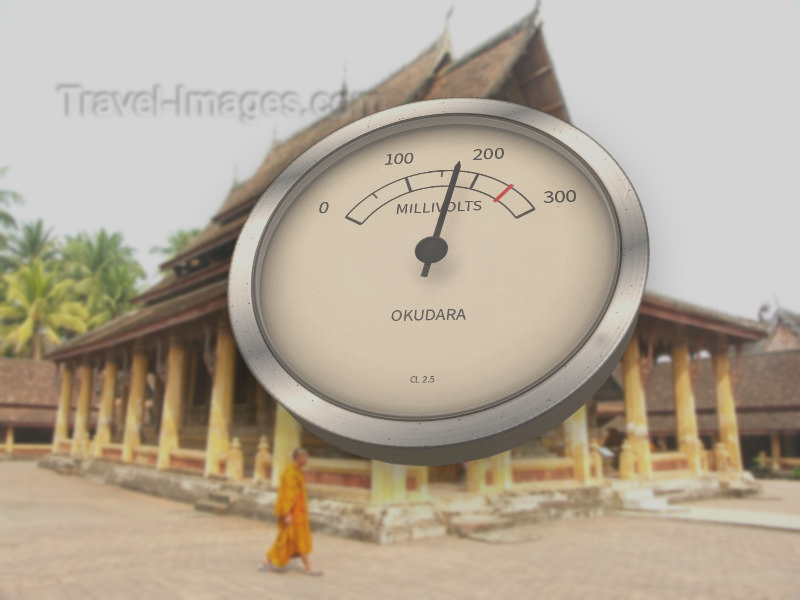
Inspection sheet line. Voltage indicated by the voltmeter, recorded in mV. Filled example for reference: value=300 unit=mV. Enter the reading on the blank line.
value=175 unit=mV
